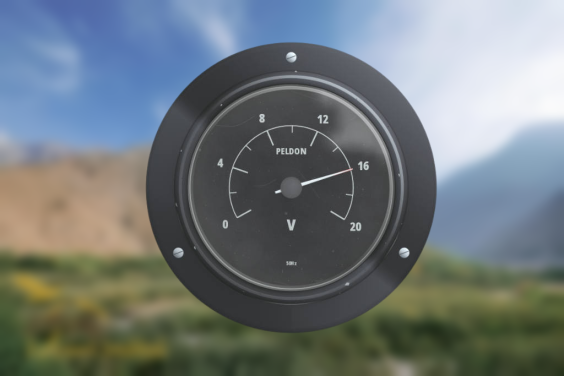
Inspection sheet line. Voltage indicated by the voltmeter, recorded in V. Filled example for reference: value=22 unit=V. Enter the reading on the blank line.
value=16 unit=V
